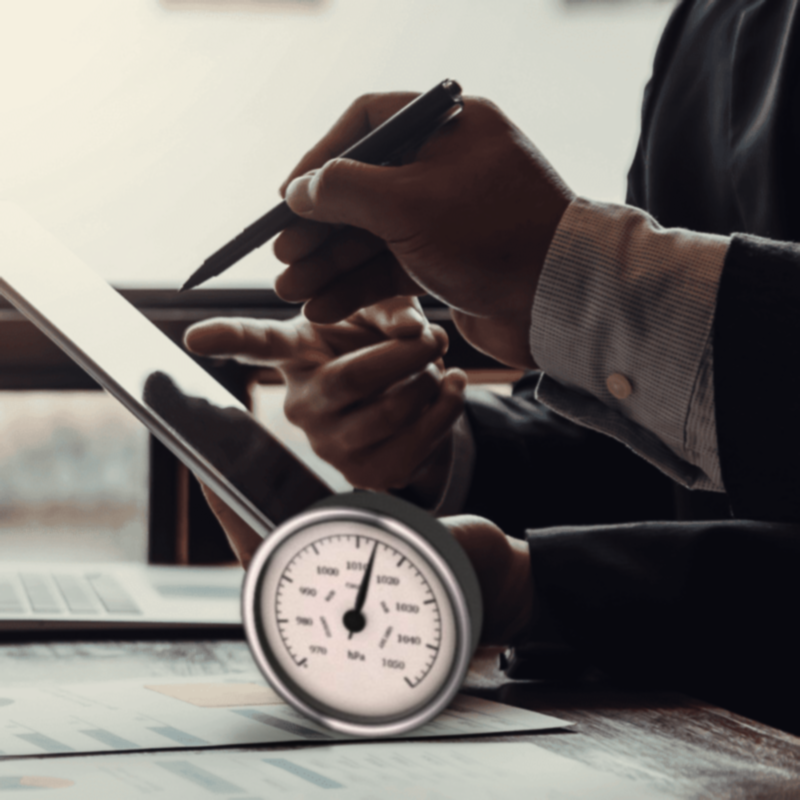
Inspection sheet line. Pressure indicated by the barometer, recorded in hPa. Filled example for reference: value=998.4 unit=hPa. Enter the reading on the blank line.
value=1014 unit=hPa
